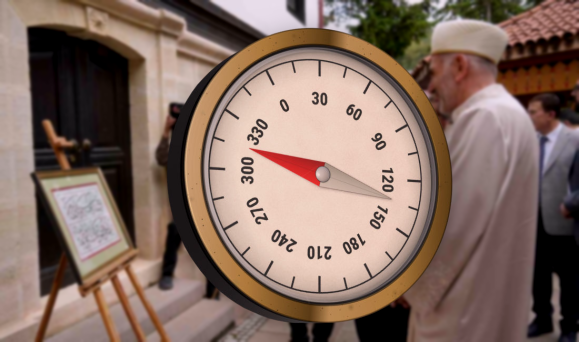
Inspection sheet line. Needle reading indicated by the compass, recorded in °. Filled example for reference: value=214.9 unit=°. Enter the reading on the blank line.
value=315 unit=°
